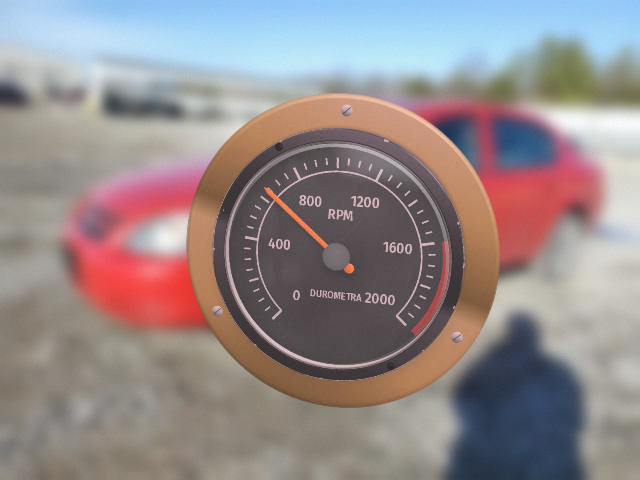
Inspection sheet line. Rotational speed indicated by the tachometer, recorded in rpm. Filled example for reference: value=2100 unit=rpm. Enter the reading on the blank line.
value=650 unit=rpm
